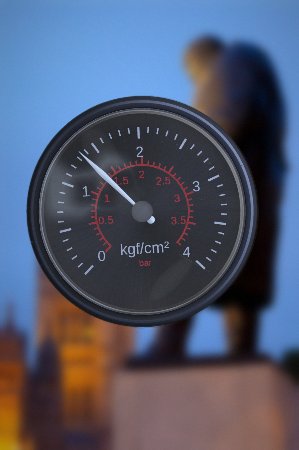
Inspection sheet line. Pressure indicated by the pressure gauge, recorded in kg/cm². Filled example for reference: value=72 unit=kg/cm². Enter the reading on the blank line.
value=1.35 unit=kg/cm²
